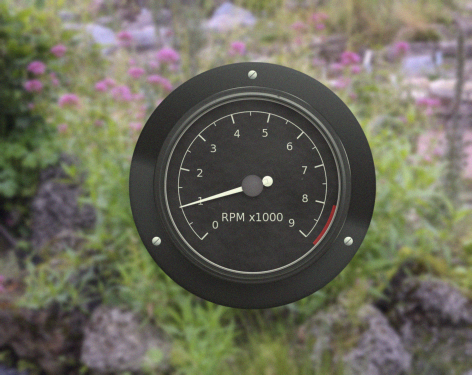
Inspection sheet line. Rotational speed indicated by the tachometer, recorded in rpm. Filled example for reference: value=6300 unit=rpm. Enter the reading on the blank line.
value=1000 unit=rpm
